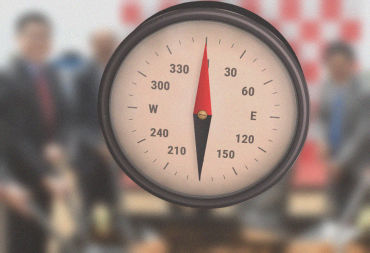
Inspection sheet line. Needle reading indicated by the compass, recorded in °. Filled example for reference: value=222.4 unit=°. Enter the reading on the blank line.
value=0 unit=°
